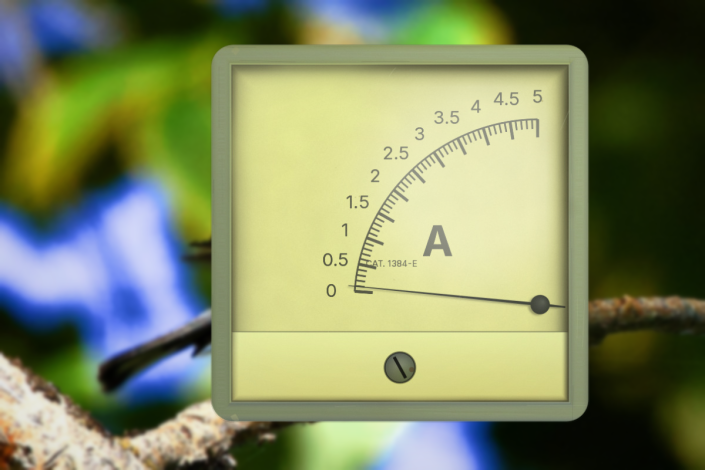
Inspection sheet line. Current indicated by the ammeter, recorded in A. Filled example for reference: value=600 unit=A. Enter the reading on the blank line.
value=0.1 unit=A
